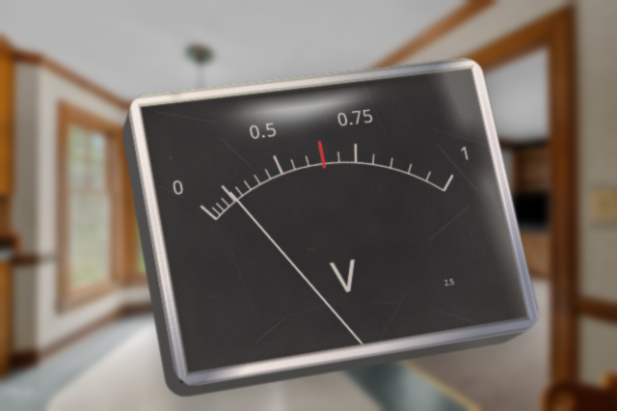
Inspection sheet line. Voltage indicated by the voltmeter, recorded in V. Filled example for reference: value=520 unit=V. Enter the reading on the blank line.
value=0.25 unit=V
